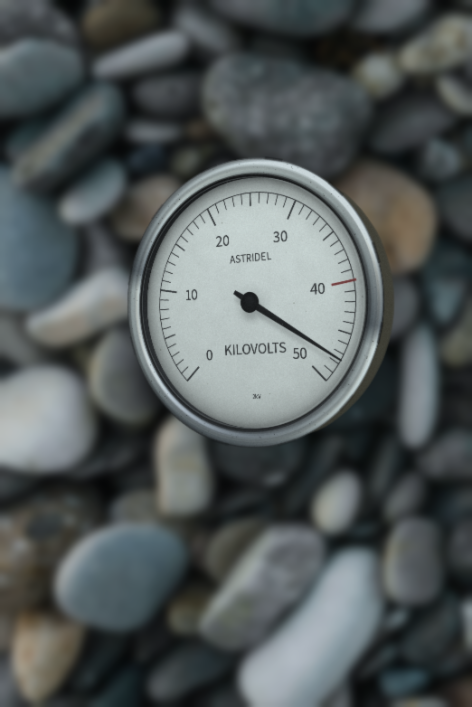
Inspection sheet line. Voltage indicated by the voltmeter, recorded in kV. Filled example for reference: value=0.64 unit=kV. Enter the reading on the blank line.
value=47.5 unit=kV
